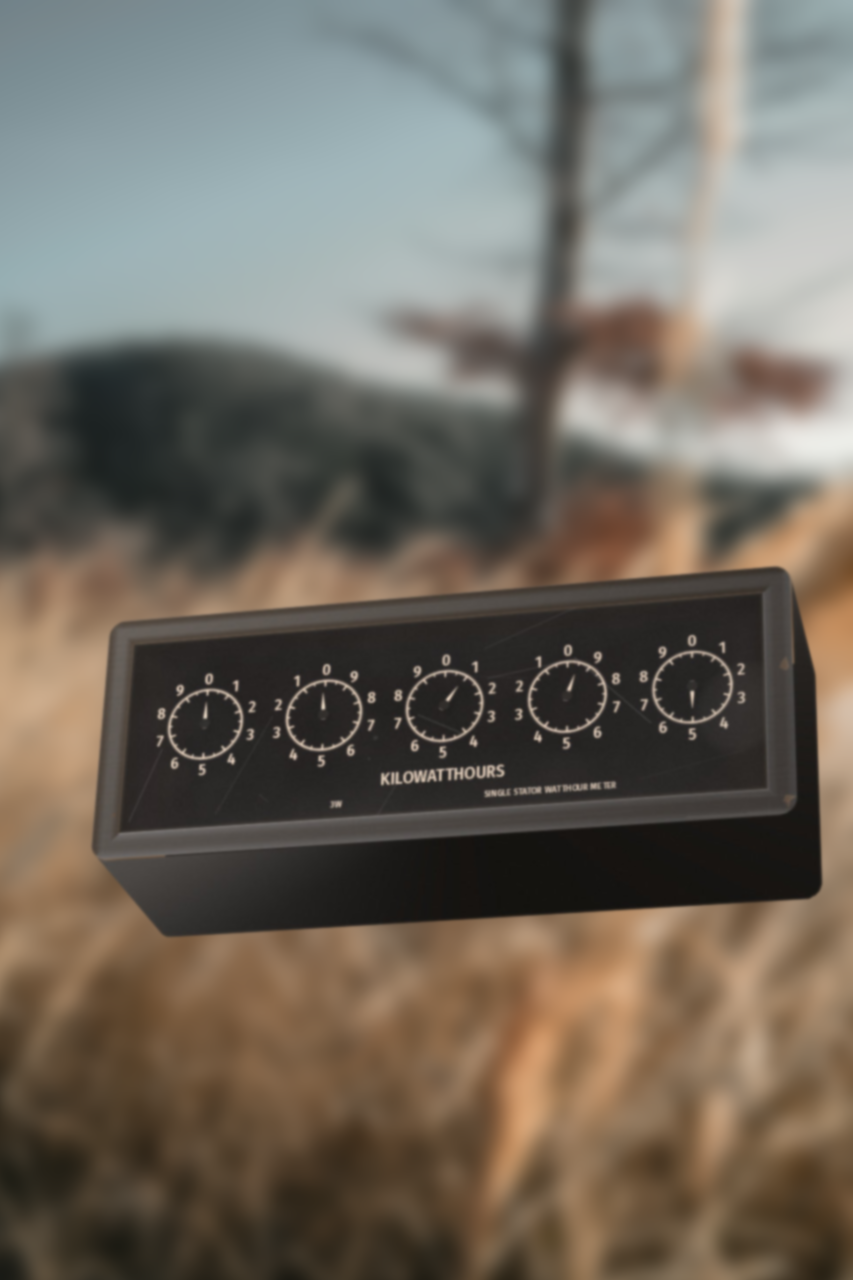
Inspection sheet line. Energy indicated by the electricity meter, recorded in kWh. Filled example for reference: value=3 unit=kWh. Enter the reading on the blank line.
value=95 unit=kWh
